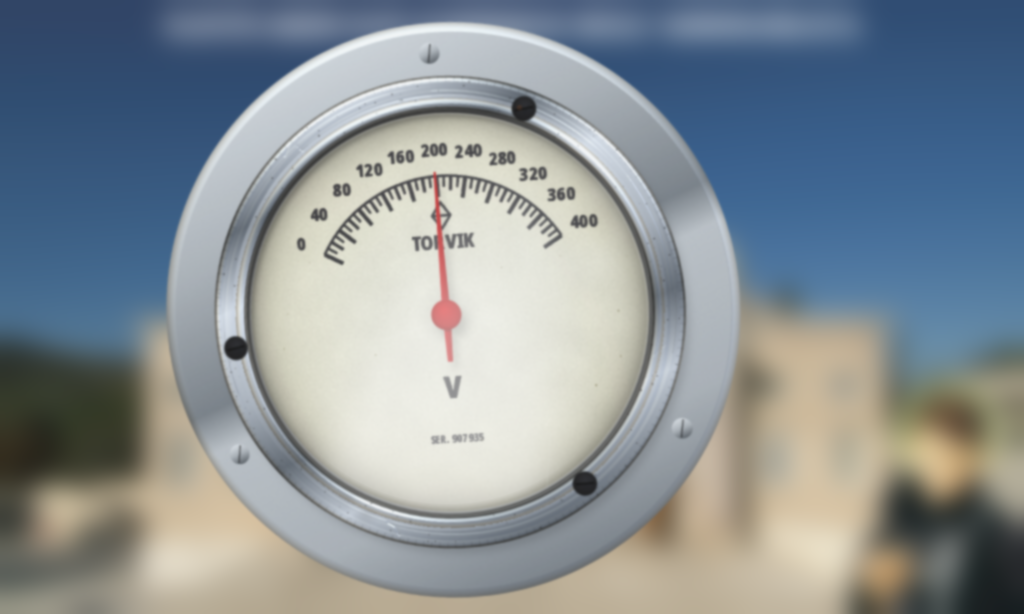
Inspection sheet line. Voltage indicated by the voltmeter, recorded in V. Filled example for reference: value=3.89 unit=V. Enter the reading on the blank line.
value=200 unit=V
